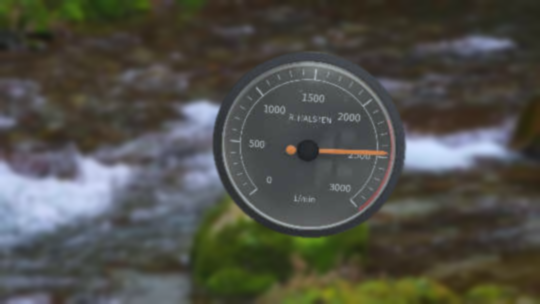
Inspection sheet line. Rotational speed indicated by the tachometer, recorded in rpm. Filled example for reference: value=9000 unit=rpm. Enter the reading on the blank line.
value=2450 unit=rpm
